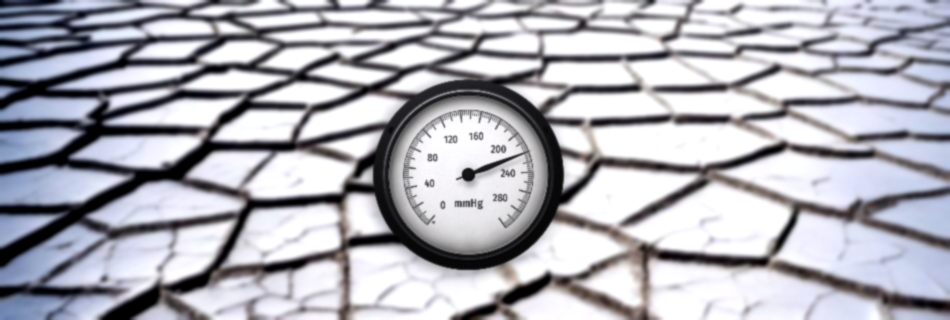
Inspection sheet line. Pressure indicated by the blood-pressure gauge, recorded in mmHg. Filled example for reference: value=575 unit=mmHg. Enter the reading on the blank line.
value=220 unit=mmHg
